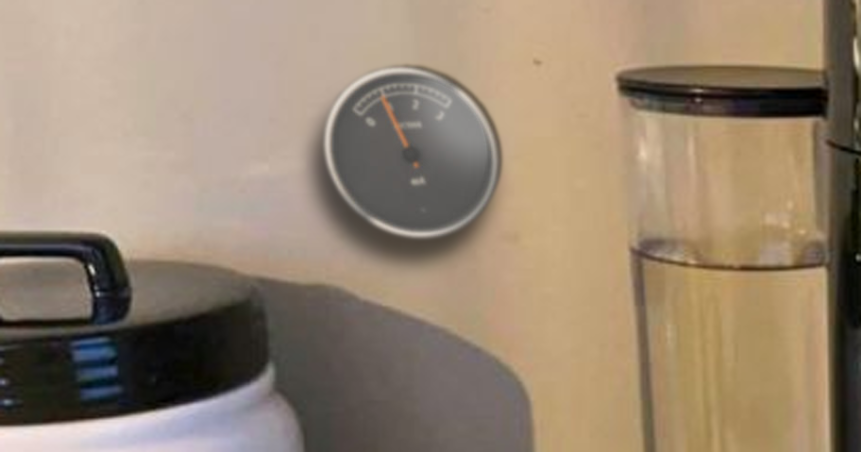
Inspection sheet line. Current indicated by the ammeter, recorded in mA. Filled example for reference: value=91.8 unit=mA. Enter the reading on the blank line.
value=1 unit=mA
